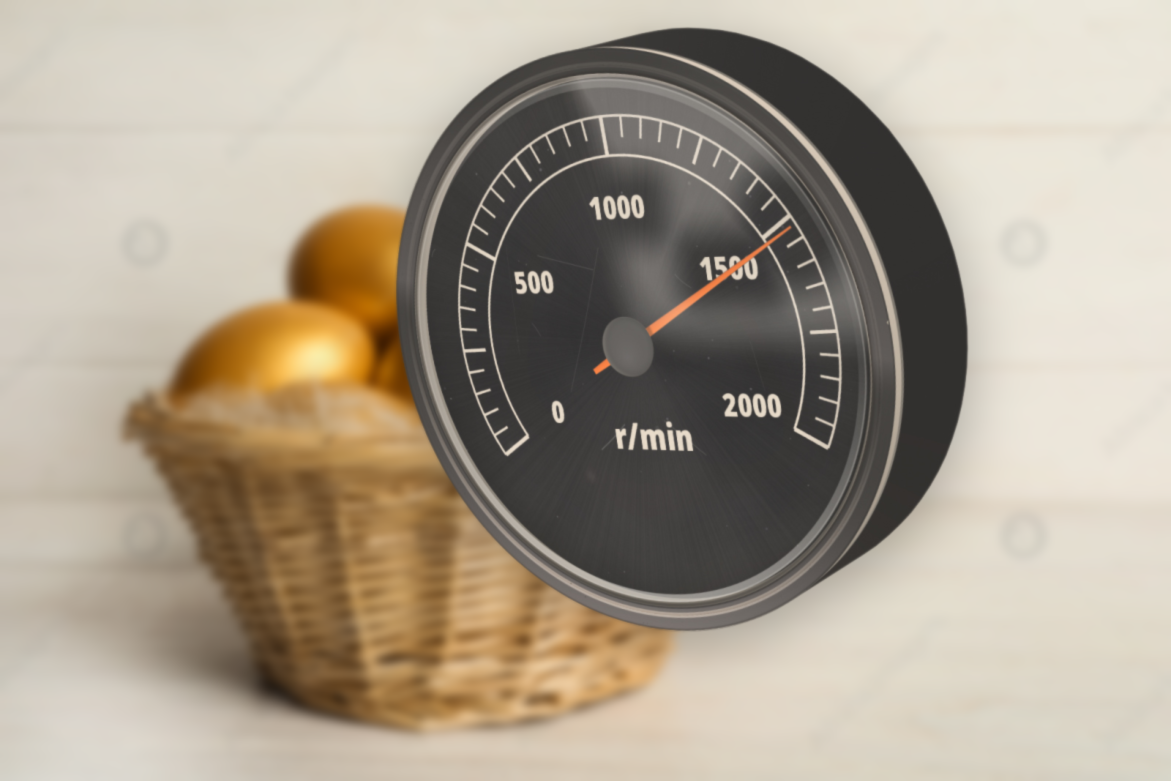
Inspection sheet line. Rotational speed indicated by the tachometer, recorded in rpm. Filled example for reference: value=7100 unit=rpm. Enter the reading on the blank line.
value=1525 unit=rpm
